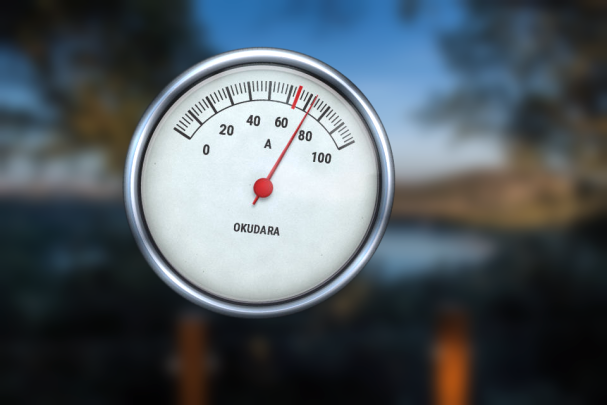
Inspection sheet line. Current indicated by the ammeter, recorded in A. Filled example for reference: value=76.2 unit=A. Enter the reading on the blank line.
value=72 unit=A
